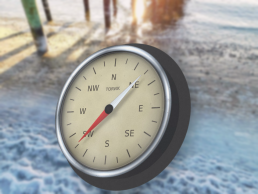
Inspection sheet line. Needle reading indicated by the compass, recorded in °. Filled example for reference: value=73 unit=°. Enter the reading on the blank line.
value=225 unit=°
